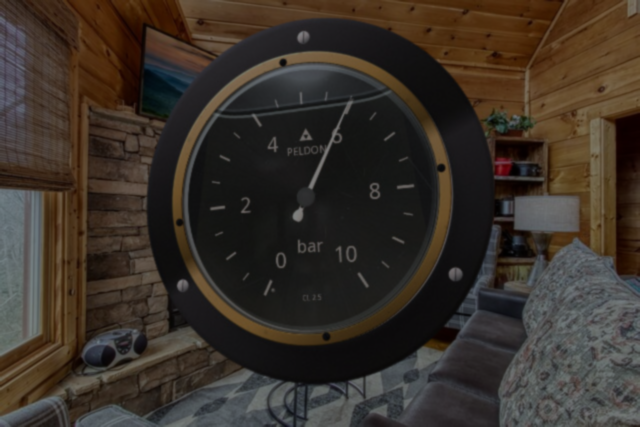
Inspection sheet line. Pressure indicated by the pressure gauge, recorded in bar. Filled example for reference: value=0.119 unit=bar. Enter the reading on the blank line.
value=6 unit=bar
